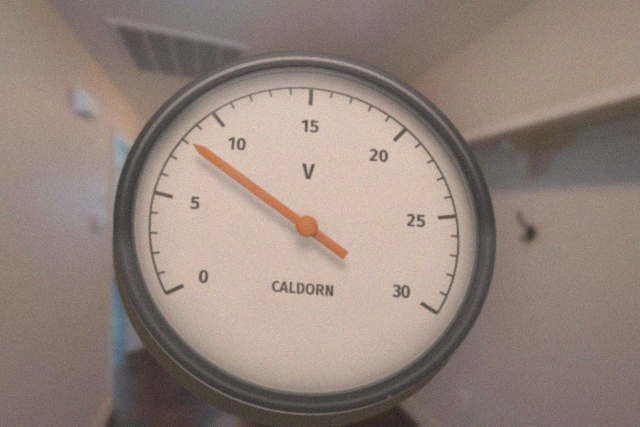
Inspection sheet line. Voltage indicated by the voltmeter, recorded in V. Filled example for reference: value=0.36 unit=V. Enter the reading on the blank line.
value=8 unit=V
